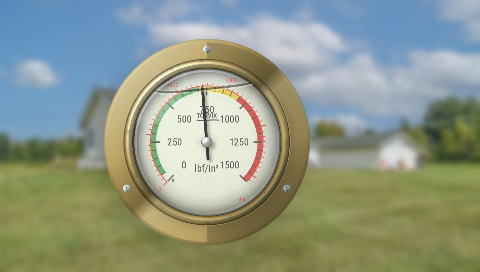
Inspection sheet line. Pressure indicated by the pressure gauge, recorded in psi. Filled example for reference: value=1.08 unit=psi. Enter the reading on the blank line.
value=725 unit=psi
